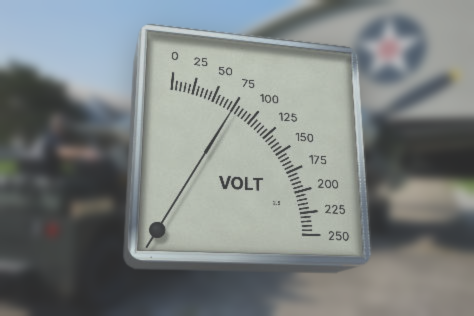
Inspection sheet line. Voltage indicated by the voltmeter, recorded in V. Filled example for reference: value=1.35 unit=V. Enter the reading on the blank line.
value=75 unit=V
